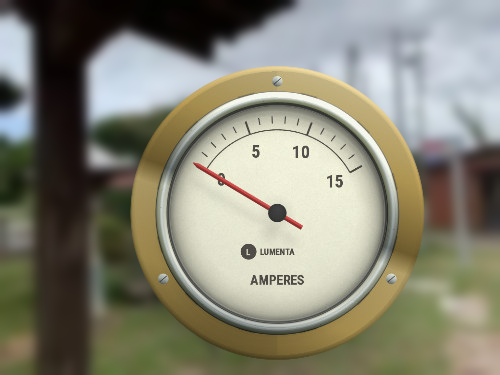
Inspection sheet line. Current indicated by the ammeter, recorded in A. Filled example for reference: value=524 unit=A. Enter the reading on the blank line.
value=0 unit=A
